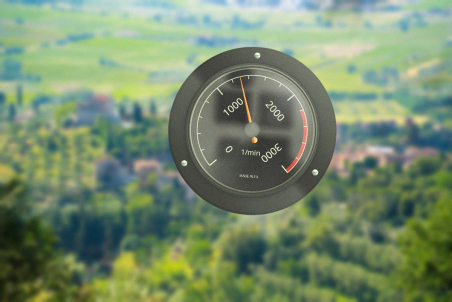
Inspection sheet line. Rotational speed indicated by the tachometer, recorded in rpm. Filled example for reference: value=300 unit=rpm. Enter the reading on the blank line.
value=1300 unit=rpm
